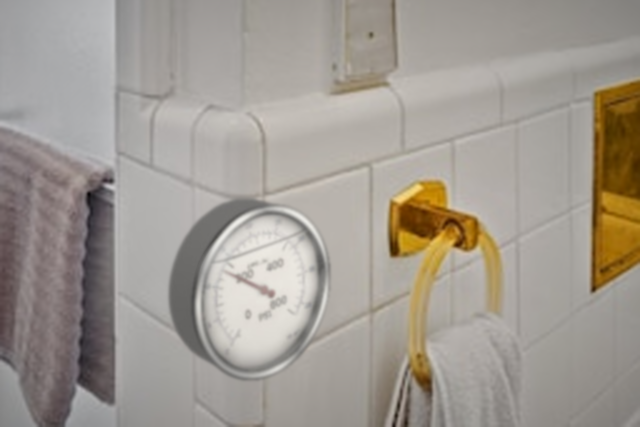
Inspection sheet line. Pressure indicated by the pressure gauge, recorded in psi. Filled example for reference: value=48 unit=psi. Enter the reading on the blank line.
value=180 unit=psi
